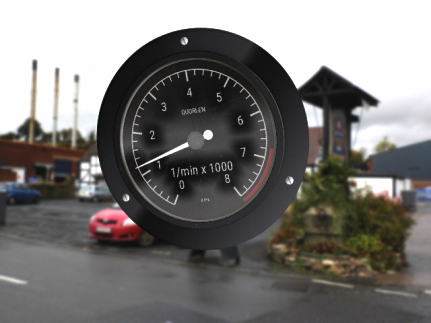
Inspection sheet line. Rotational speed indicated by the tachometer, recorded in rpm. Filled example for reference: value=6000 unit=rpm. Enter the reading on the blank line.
value=1200 unit=rpm
